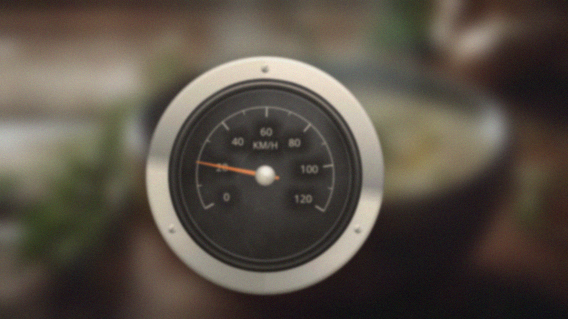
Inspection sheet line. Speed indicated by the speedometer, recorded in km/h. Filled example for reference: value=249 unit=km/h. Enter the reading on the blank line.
value=20 unit=km/h
